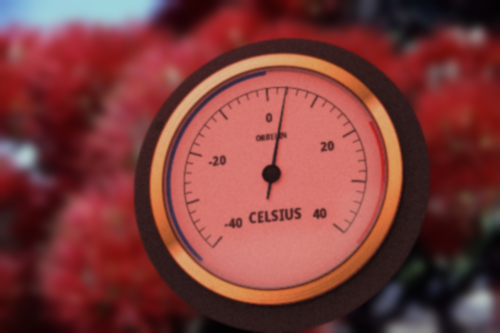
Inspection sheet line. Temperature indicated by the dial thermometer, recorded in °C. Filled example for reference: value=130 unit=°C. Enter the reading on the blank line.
value=4 unit=°C
